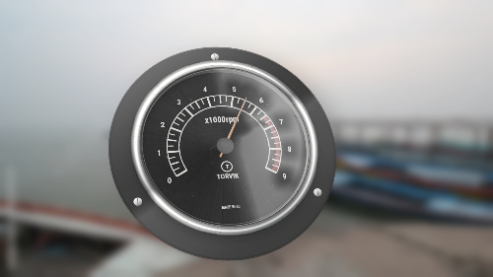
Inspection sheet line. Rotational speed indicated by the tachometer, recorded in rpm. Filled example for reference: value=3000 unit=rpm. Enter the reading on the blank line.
value=5500 unit=rpm
